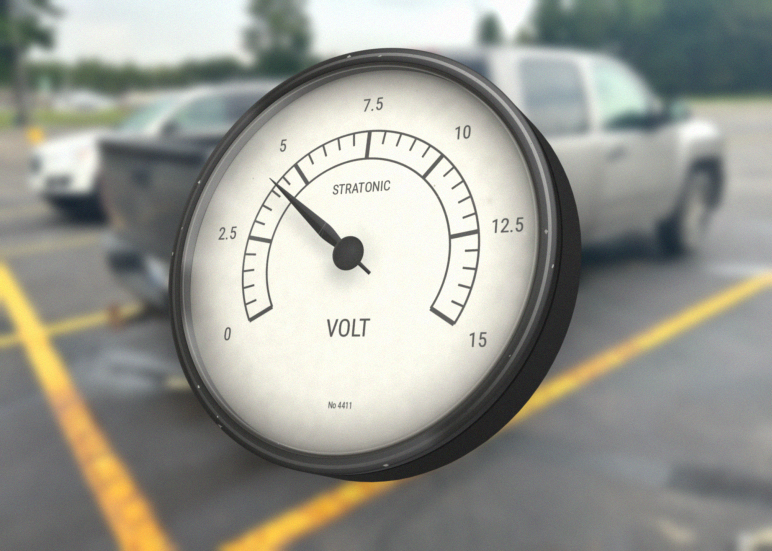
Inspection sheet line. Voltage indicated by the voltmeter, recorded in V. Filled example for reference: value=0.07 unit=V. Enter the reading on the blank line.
value=4.25 unit=V
